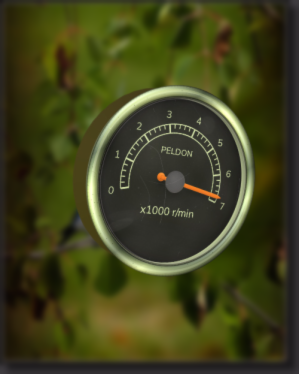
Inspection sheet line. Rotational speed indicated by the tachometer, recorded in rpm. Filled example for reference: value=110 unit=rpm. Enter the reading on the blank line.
value=6800 unit=rpm
